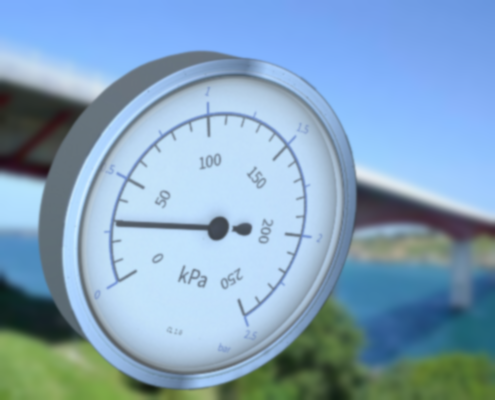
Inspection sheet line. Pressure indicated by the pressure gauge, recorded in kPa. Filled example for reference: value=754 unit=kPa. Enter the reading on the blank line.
value=30 unit=kPa
